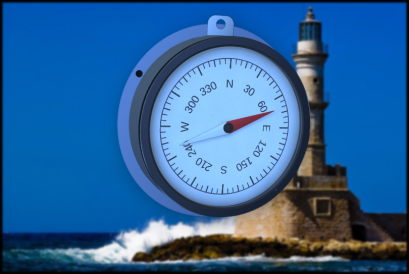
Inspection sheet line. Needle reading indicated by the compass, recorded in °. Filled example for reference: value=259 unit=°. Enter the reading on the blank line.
value=70 unit=°
